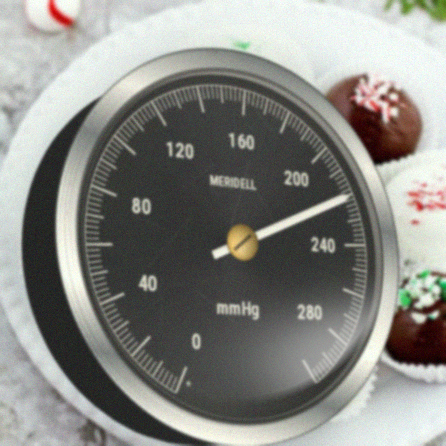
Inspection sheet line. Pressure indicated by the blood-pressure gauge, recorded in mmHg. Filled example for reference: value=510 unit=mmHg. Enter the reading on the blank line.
value=220 unit=mmHg
